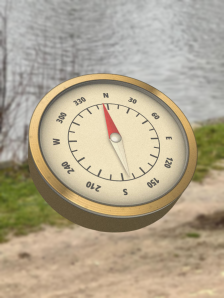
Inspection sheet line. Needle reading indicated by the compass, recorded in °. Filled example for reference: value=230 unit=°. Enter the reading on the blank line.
value=352.5 unit=°
